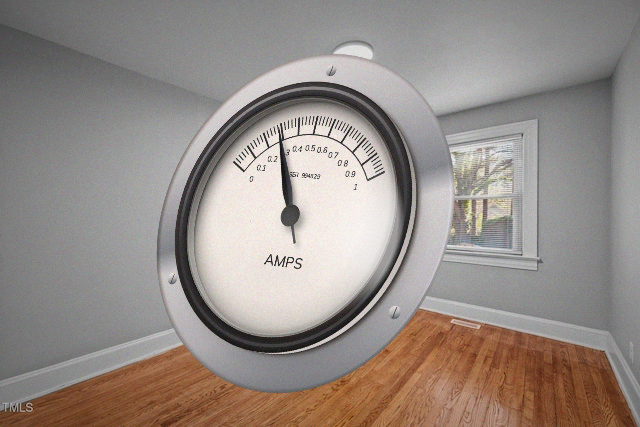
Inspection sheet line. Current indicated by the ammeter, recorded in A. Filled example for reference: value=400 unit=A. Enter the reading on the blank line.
value=0.3 unit=A
